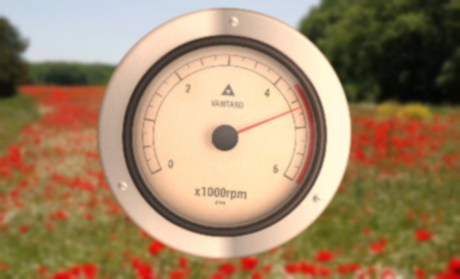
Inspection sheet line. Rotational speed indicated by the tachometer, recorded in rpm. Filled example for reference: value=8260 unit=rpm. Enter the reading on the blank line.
value=4625 unit=rpm
